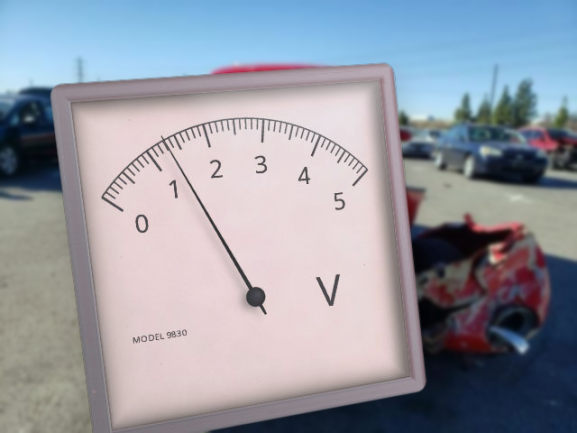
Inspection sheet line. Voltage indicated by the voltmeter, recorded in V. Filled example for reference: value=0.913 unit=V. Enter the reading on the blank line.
value=1.3 unit=V
